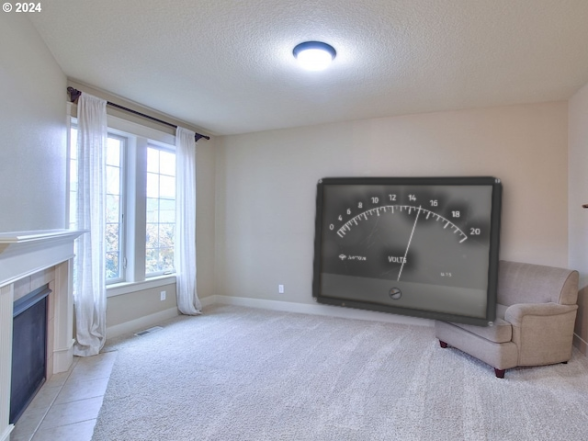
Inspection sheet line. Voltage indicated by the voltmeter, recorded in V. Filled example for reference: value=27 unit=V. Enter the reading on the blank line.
value=15 unit=V
